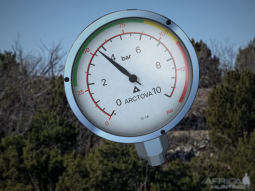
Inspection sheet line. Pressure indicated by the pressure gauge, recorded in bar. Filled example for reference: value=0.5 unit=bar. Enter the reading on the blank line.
value=3.75 unit=bar
